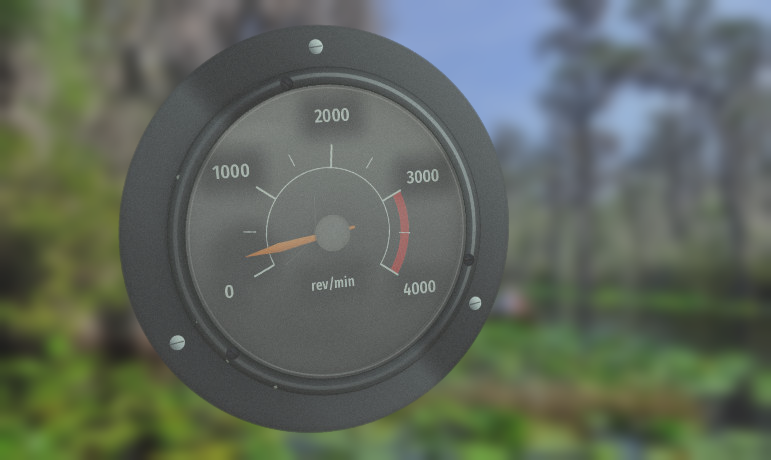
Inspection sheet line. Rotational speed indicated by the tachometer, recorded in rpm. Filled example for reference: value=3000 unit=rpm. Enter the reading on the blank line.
value=250 unit=rpm
